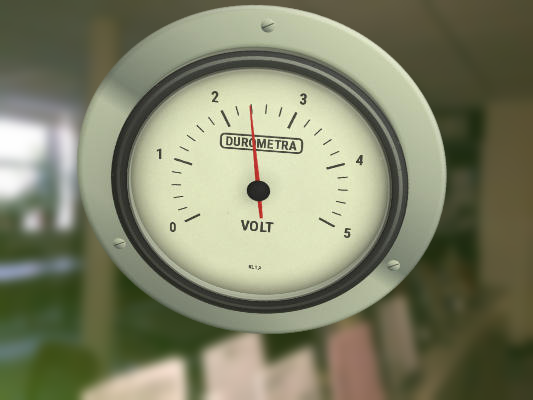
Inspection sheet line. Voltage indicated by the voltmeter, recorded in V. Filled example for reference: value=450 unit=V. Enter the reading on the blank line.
value=2.4 unit=V
